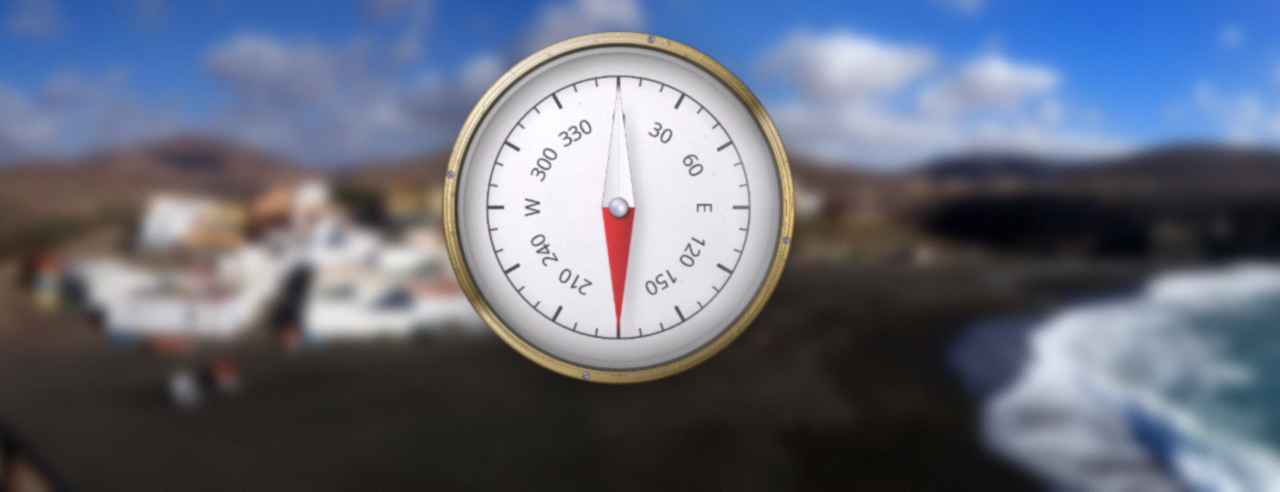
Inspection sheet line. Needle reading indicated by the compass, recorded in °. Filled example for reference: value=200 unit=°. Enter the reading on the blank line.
value=180 unit=°
